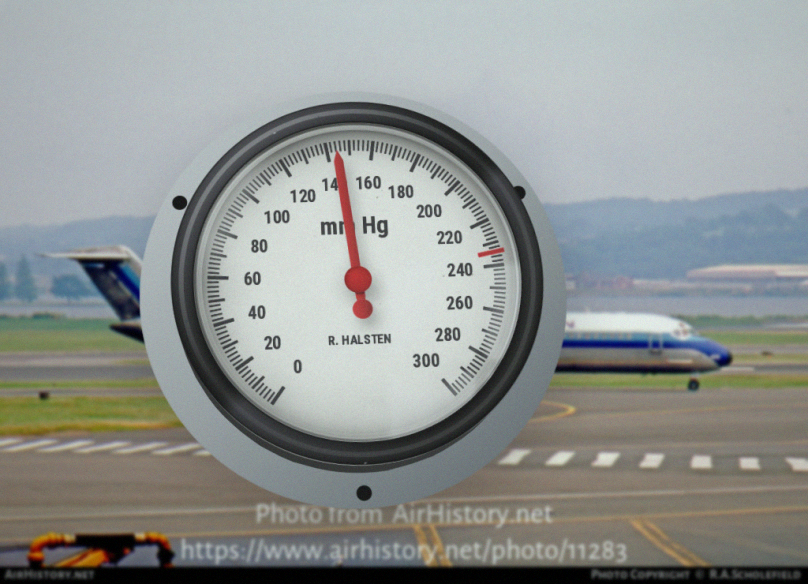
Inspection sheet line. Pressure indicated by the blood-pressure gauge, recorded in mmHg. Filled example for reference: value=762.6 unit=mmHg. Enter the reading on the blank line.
value=144 unit=mmHg
